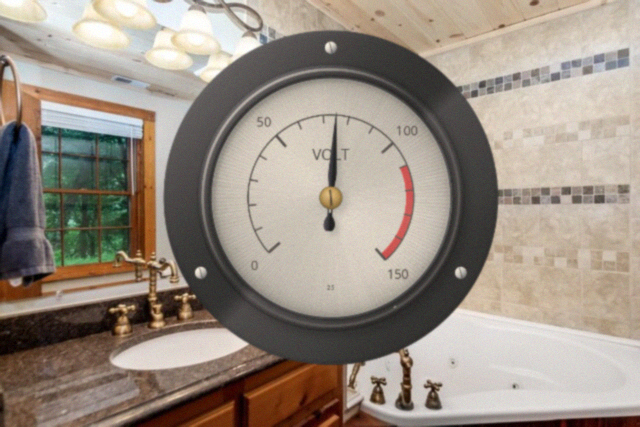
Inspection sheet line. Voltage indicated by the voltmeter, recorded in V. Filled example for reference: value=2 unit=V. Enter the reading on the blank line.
value=75 unit=V
